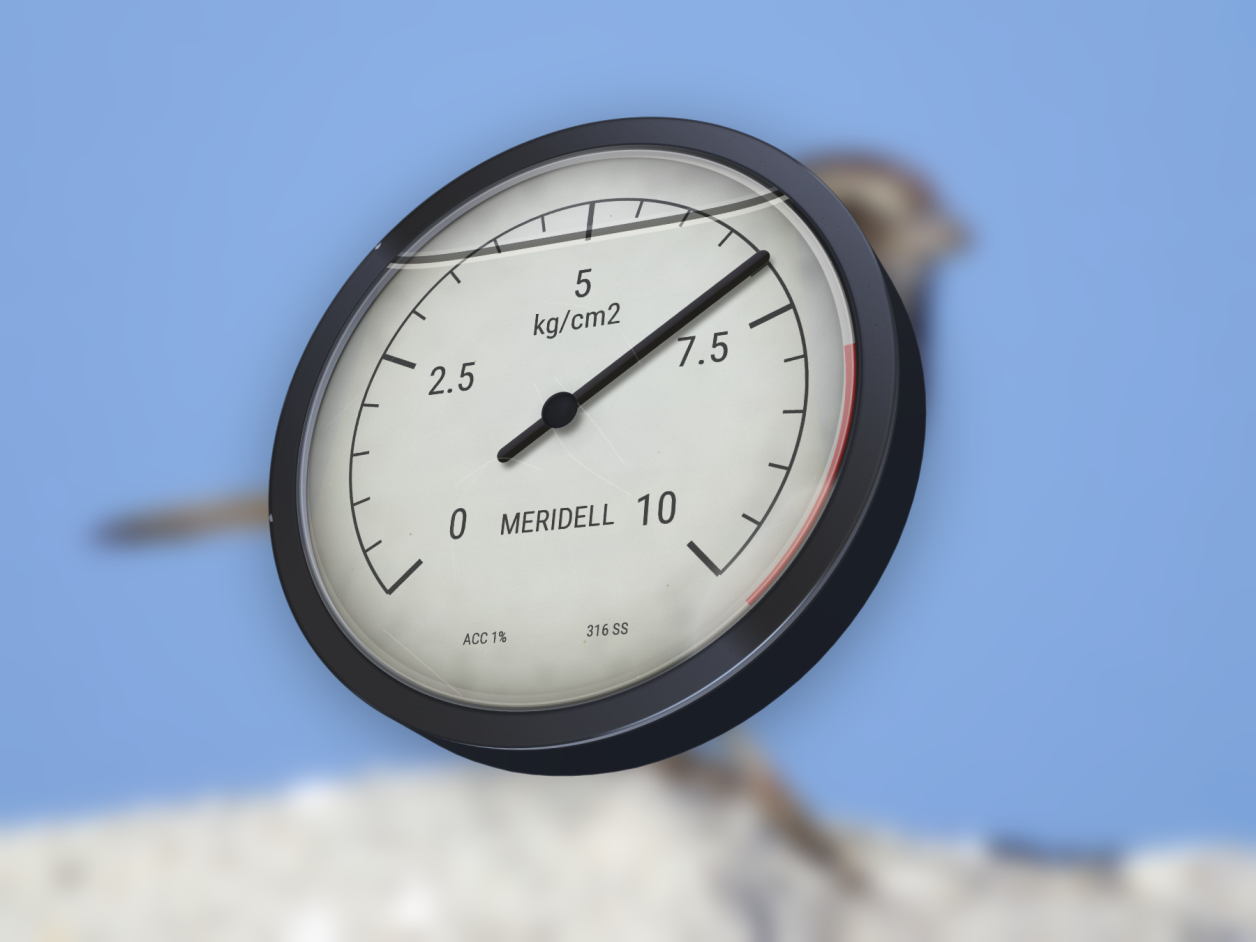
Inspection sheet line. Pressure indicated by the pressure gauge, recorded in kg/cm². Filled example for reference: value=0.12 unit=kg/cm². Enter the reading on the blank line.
value=7 unit=kg/cm²
